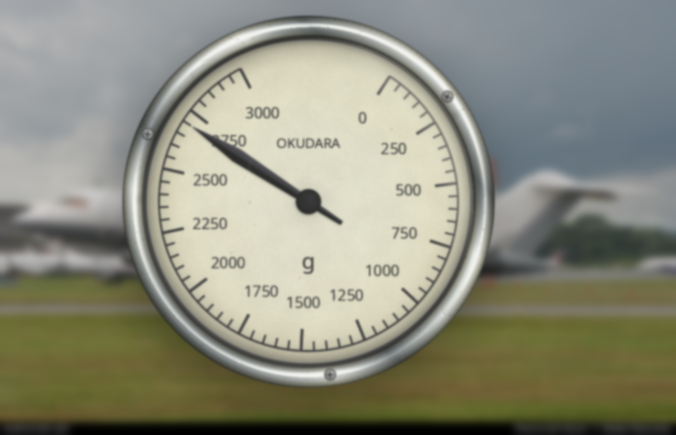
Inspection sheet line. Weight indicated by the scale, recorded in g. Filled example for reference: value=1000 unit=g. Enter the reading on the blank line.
value=2700 unit=g
